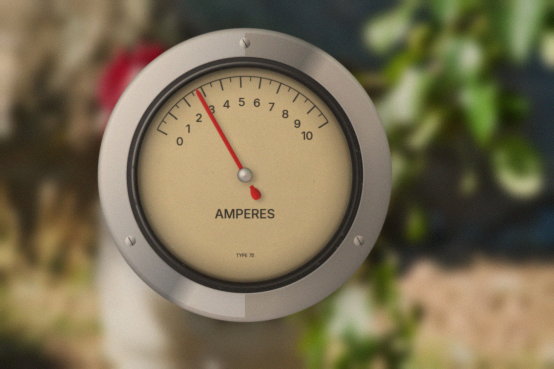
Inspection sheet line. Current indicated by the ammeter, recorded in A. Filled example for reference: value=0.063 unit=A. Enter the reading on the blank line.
value=2.75 unit=A
